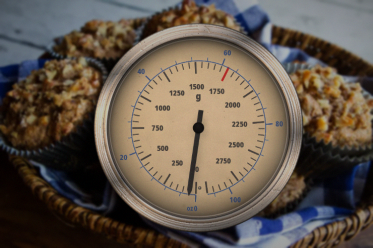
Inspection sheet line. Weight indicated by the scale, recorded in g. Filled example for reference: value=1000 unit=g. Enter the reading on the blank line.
value=50 unit=g
